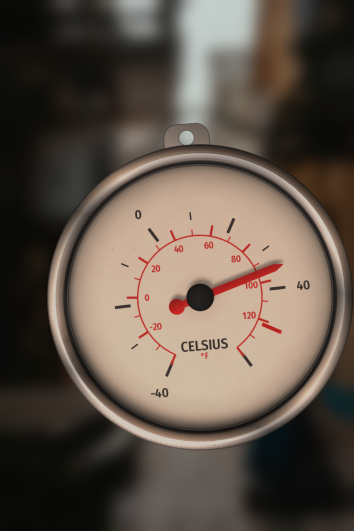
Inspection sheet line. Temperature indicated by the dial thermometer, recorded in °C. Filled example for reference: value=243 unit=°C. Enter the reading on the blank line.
value=35 unit=°C
